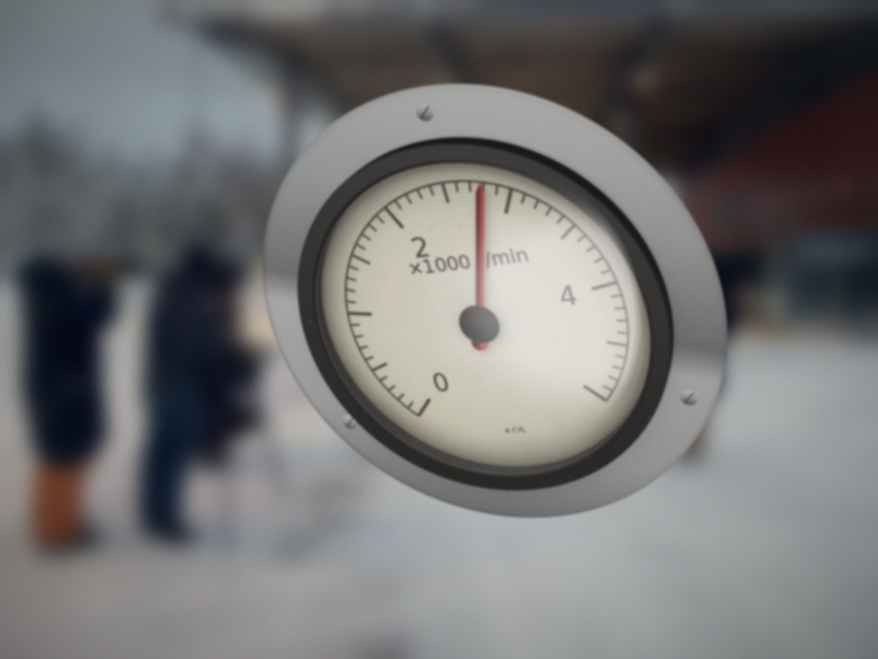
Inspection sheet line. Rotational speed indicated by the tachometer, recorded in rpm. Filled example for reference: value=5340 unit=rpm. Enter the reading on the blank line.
value=2800 unit=rpm
